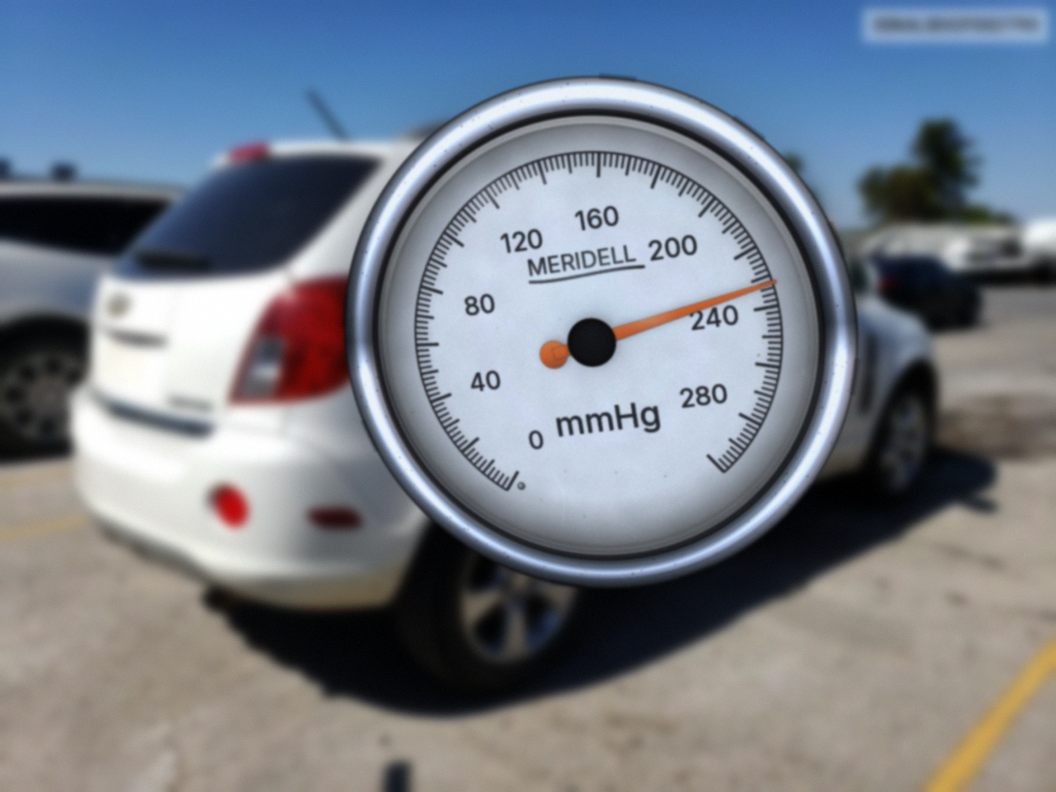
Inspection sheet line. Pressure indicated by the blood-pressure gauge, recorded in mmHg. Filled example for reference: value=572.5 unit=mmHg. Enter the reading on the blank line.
value=232 unit=mmHg
